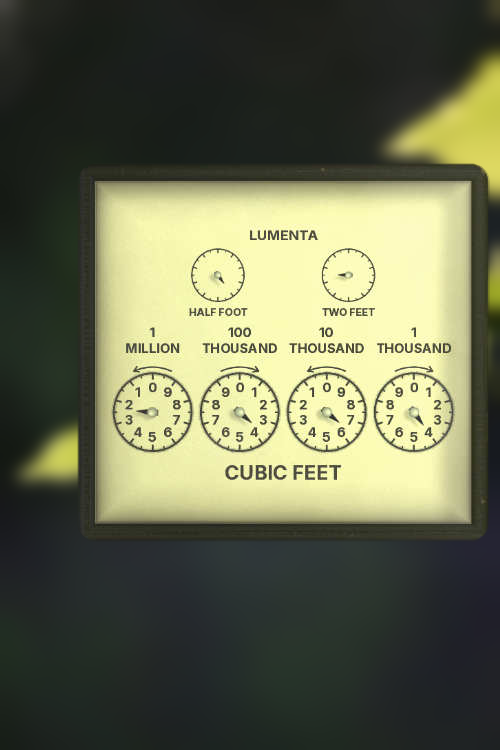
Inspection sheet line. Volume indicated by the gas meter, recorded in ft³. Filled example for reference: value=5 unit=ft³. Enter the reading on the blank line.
value=236400 unit=ft³
